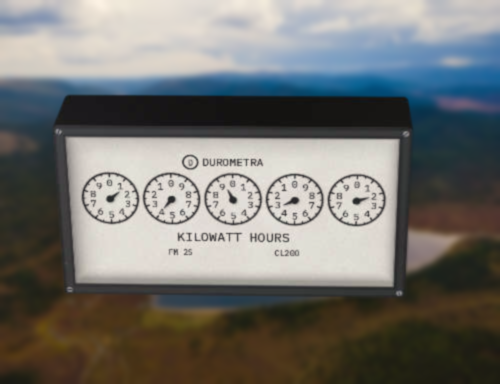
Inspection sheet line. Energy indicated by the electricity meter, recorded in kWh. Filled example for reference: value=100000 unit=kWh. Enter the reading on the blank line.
value=13932 unit=kWh
